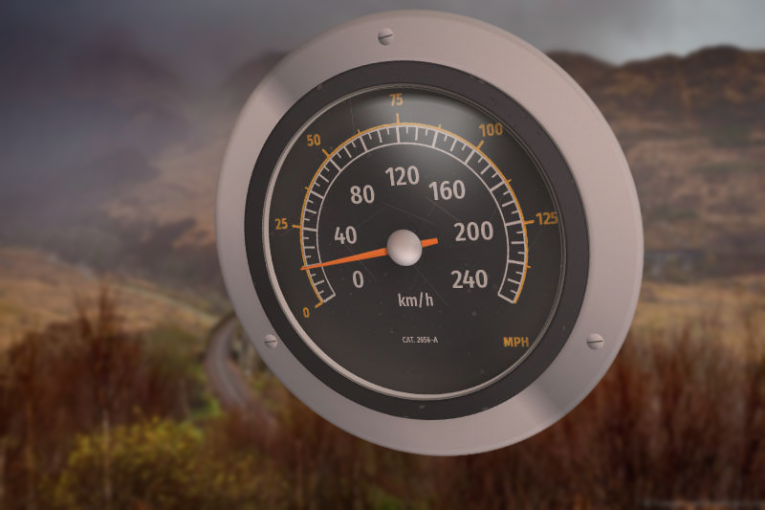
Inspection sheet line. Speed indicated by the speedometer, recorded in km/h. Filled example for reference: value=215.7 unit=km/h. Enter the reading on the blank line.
value=20 unit=km/h
